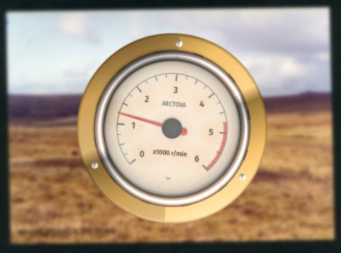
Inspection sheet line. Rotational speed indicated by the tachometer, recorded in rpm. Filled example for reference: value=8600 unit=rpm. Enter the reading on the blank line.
value=1250 unit=rpm
